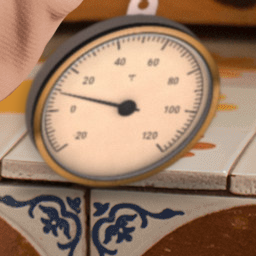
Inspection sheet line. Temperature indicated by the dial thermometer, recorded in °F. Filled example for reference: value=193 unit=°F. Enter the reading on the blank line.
value=10 unit=°F
